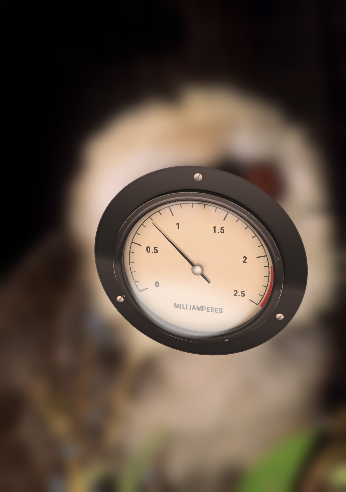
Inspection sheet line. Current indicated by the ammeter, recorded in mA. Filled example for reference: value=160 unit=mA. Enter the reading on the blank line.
value=0.8 unit=mA
